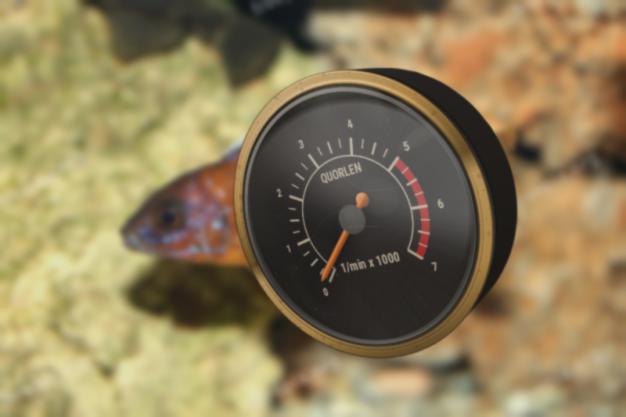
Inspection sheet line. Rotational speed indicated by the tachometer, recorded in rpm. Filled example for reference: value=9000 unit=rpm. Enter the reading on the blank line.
value=125 unit=rpm
